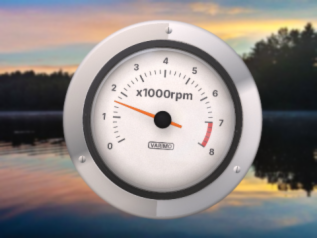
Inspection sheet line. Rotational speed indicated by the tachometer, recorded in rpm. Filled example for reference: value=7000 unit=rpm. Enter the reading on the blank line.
value=1600 unit=rpm
